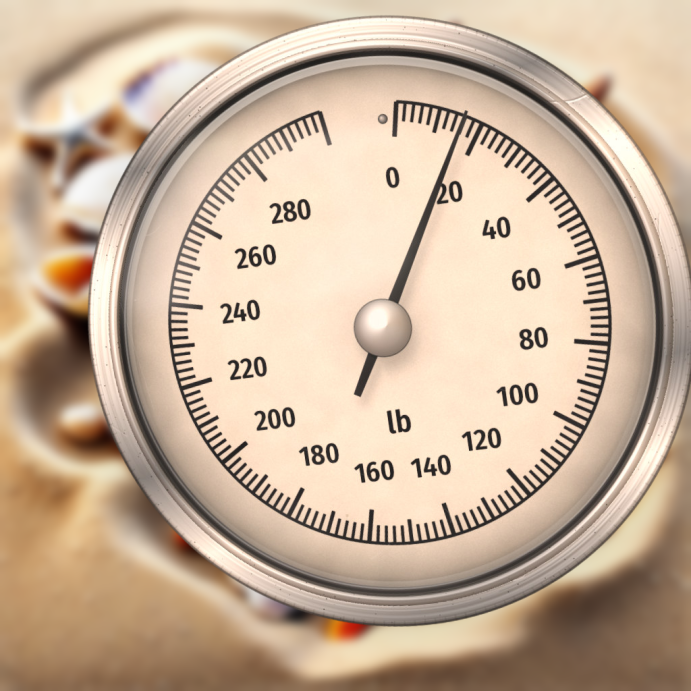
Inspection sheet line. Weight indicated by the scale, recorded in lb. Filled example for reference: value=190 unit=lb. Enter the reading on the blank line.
value=16 unit=lb
